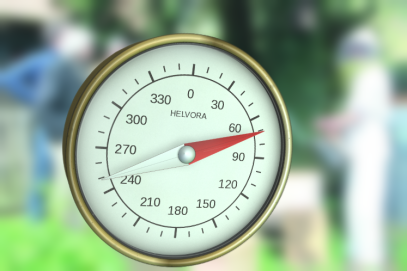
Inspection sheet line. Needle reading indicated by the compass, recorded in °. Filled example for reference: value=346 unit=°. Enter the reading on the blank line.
value=70 unit=°
